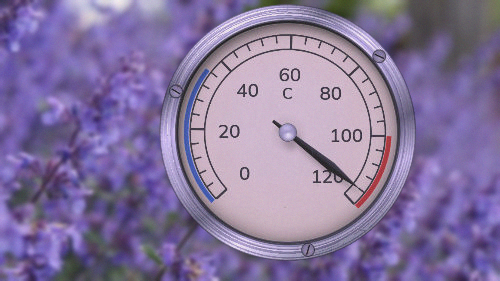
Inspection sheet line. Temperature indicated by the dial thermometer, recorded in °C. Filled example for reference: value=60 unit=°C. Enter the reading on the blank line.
value=116 unit=°C
